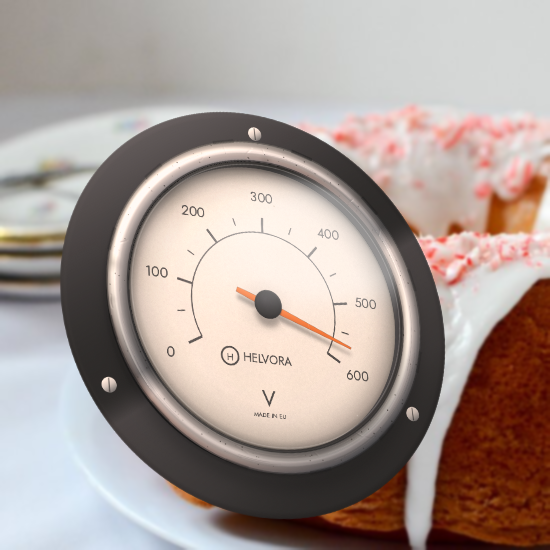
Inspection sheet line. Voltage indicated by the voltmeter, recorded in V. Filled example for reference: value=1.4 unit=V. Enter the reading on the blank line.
value=575 unit=V
